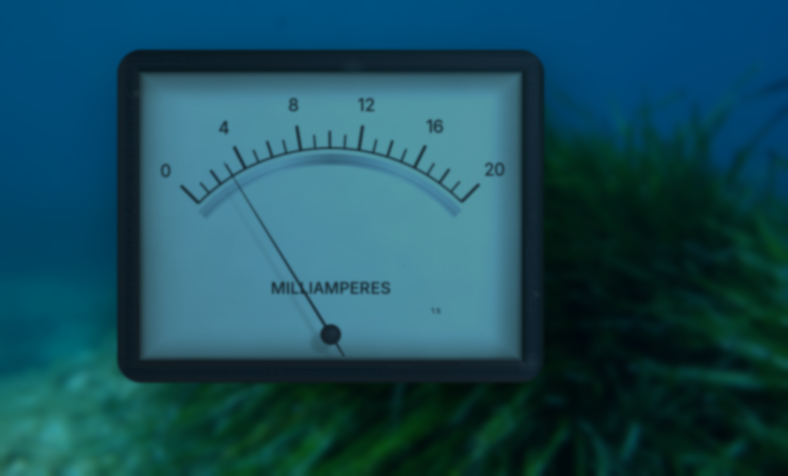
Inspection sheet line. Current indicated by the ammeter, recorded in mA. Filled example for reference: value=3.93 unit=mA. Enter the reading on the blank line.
value=3 unit=mA
